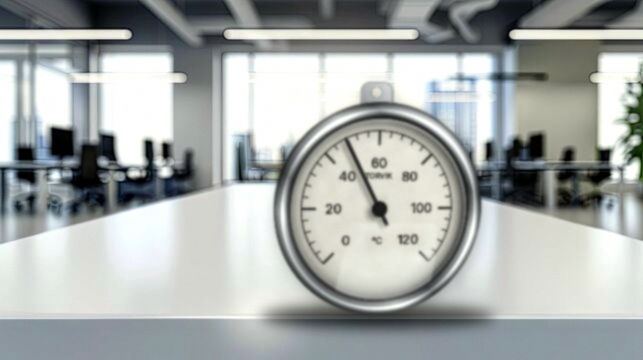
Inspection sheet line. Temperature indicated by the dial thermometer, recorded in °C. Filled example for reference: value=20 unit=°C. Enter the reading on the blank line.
value=48 unit=°C
